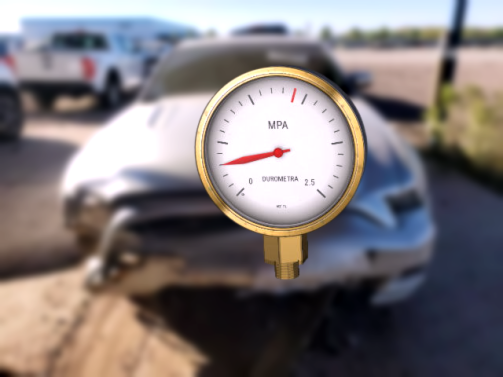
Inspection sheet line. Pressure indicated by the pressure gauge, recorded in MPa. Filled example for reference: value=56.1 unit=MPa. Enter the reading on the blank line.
value=0.3 unit=MPa
